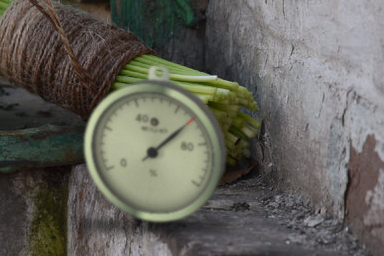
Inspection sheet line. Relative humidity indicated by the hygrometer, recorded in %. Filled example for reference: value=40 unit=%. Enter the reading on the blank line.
value=68 unit=%
